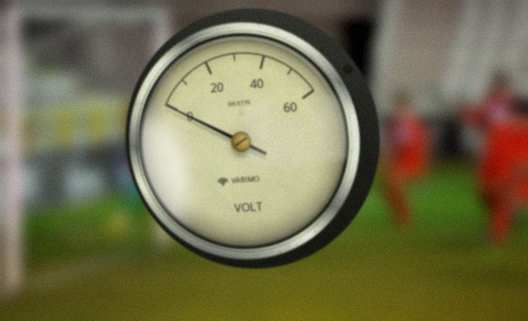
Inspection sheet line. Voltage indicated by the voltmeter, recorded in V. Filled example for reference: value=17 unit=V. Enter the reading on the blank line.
value=0 unit=V
